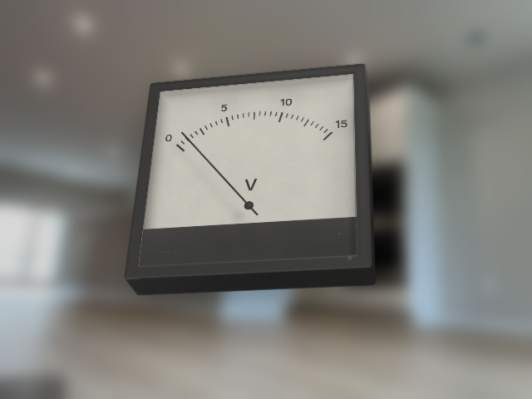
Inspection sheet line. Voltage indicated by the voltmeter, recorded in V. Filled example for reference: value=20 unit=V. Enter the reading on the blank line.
value=1 unit=V
